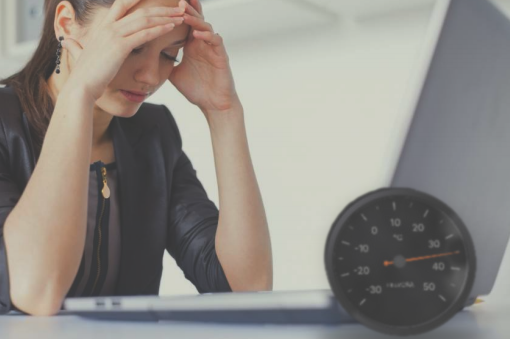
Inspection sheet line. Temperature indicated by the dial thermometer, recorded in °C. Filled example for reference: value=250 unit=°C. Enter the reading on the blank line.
value=35 unit=°C
